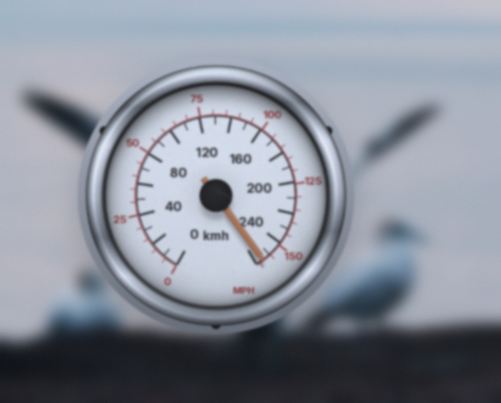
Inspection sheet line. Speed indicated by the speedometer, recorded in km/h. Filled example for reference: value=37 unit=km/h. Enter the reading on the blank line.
value=255 unit=km/h
